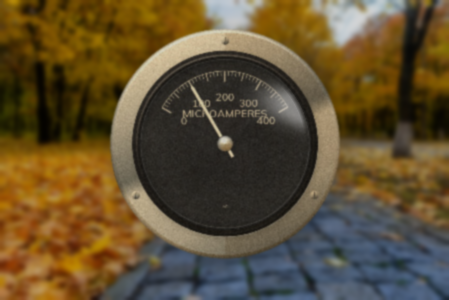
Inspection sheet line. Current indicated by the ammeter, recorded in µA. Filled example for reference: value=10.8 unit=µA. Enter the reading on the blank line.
value=100 unit=µA
